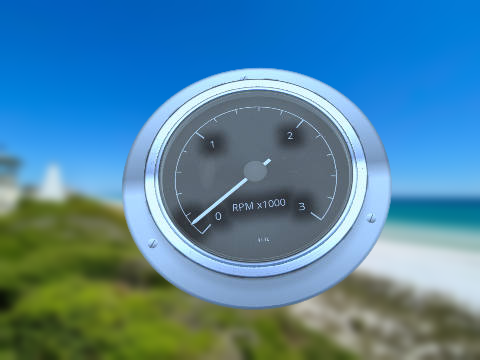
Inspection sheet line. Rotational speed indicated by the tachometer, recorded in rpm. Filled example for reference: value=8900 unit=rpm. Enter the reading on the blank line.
value=100 unit=rpm
